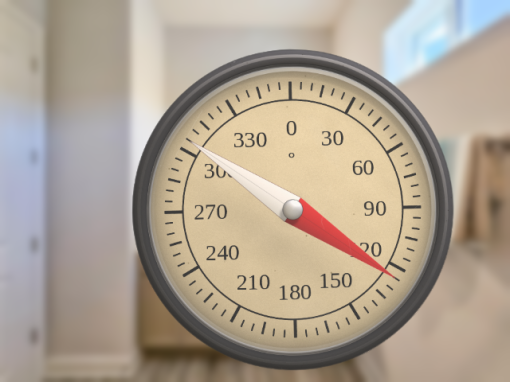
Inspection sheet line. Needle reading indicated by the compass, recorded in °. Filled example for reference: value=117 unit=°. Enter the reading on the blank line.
value=125 unit=°
